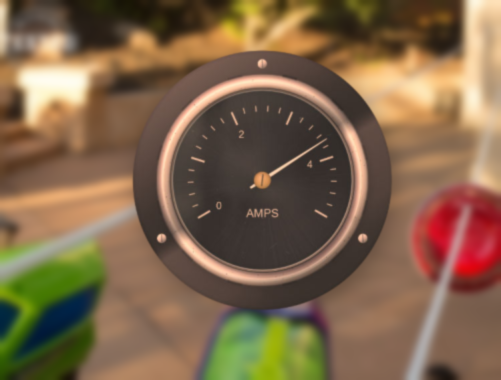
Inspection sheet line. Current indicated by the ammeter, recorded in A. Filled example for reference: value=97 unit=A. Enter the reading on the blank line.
value=3.7 unit=A
